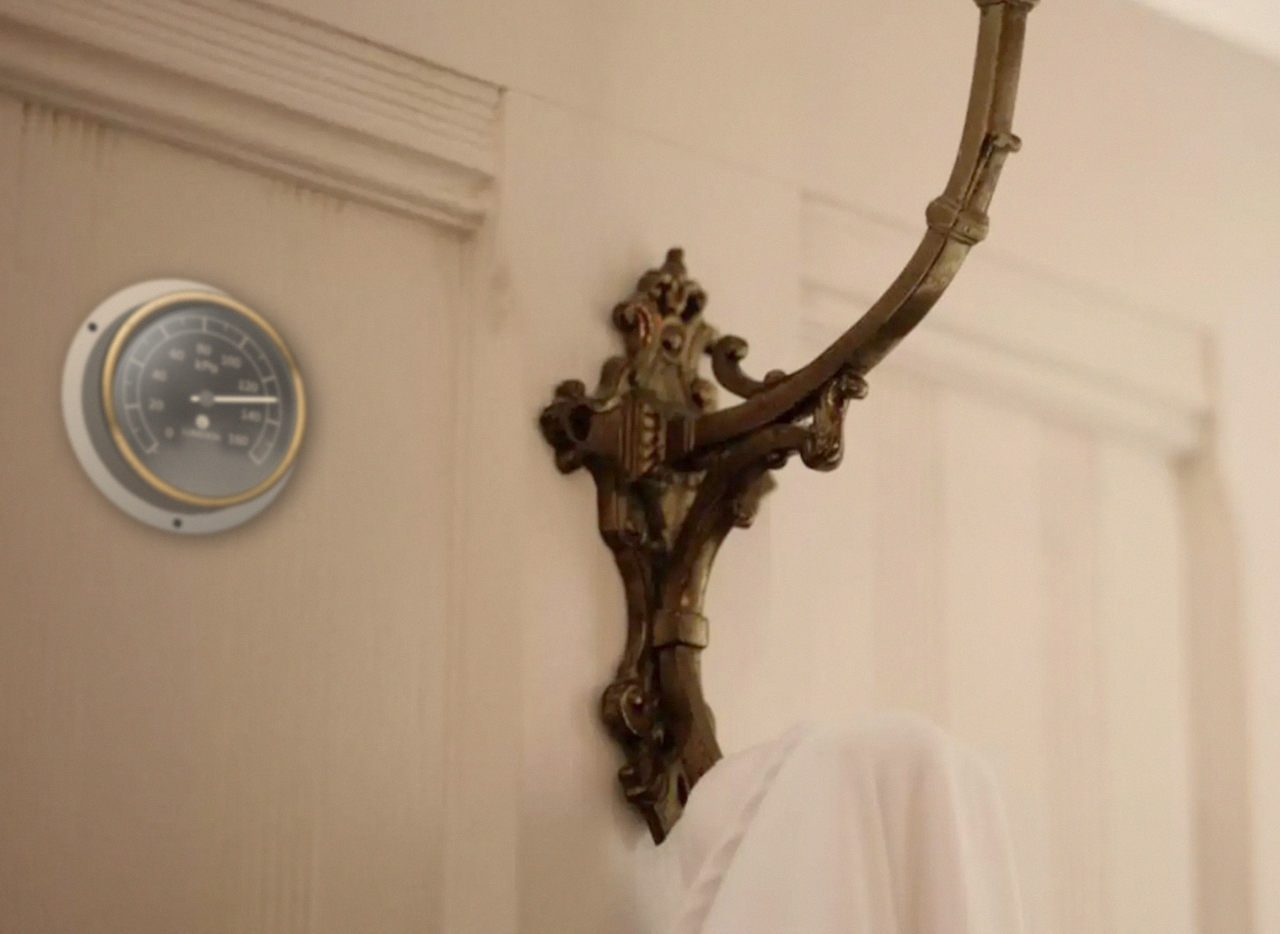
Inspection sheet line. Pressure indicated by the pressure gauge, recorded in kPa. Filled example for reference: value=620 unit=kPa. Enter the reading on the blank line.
value=130 unit=kPa
